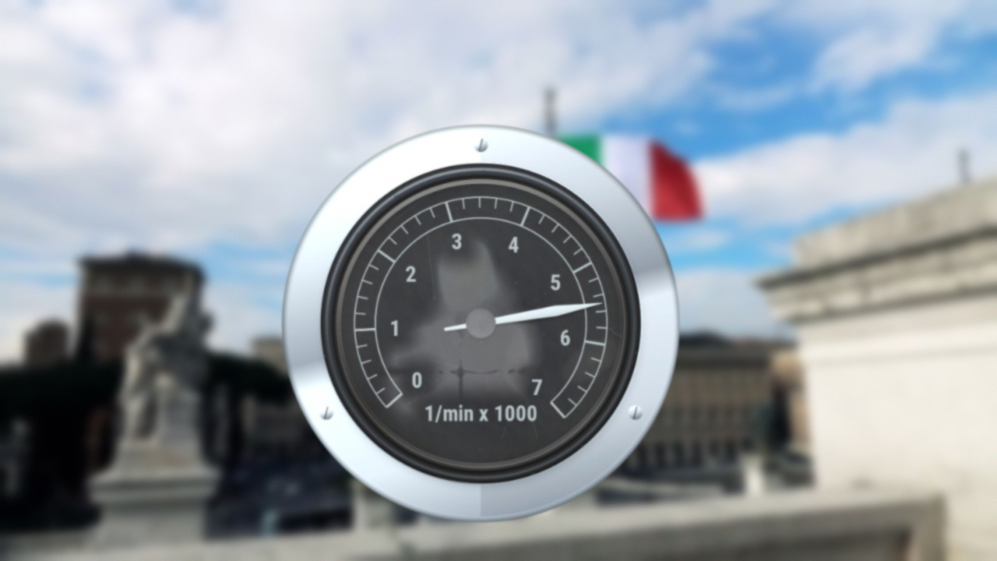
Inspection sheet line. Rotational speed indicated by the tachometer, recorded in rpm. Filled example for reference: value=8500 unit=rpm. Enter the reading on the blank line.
value=5500 unit=rpm
